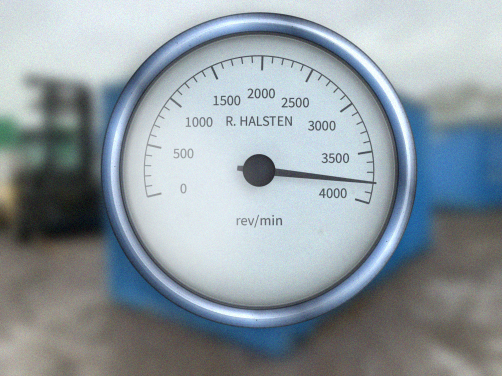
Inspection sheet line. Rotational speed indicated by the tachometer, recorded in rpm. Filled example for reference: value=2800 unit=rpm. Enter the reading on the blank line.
value=3800 unit=rpm
